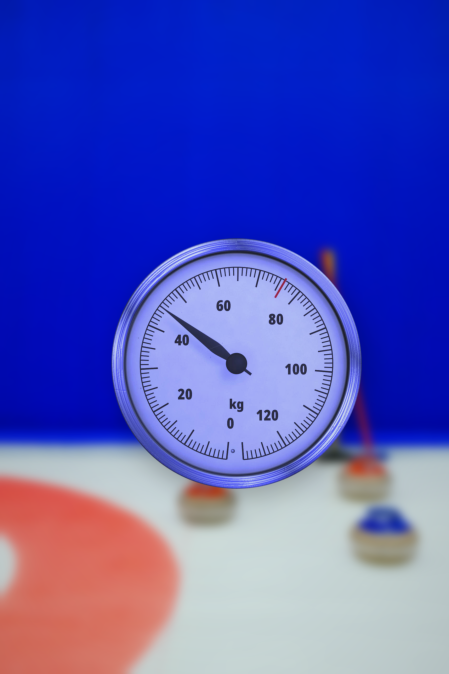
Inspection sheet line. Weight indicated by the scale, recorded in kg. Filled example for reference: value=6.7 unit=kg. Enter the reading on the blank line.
value=45 unit=kg
